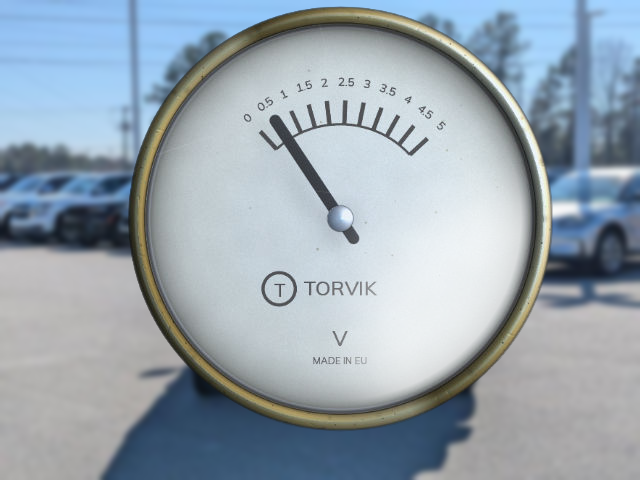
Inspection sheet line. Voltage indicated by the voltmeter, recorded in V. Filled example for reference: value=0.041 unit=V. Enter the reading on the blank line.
value=0.5 unit=V
